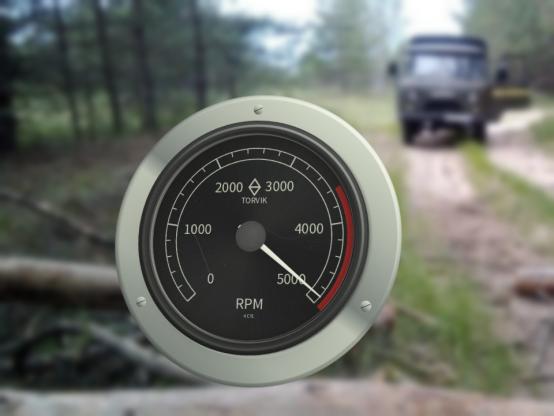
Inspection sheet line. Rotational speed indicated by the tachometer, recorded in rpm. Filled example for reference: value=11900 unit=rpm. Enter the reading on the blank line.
value=4900 unit=rpm
